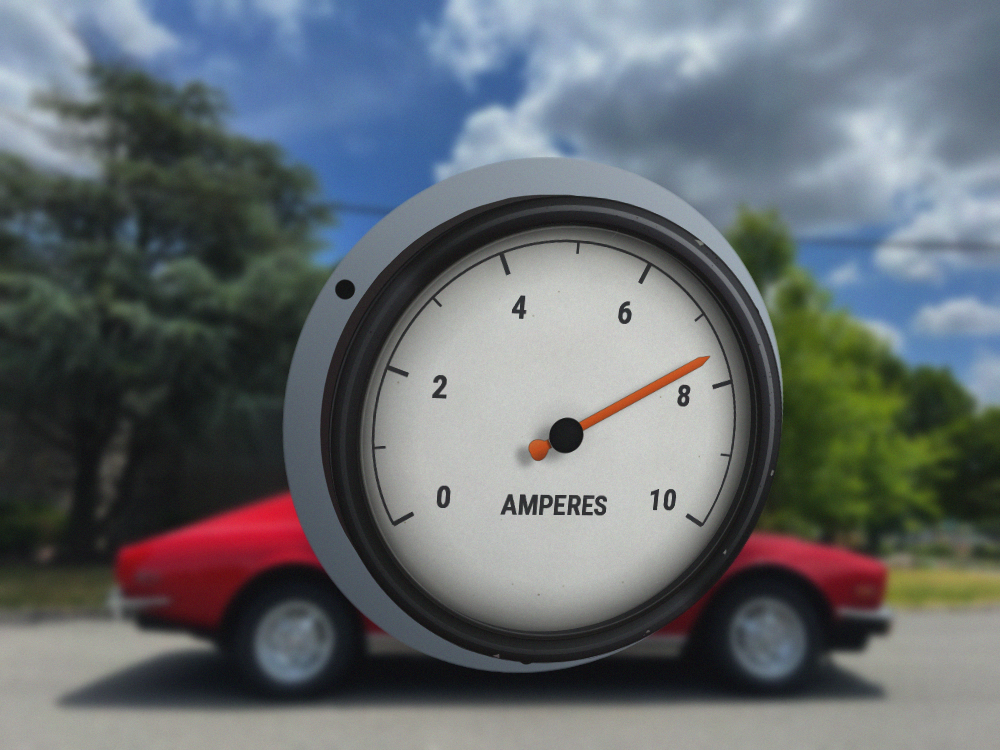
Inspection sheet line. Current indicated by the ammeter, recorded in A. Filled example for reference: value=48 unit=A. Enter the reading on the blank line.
value=7.5 unit=A
